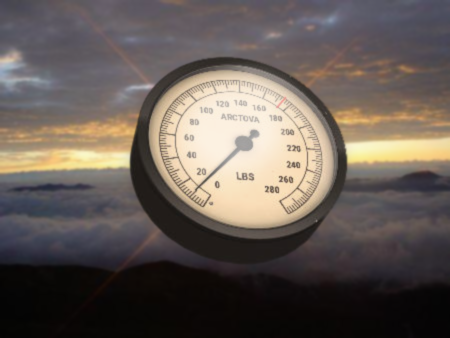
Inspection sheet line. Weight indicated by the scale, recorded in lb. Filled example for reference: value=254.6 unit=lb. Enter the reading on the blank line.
value=10 unit=lb
